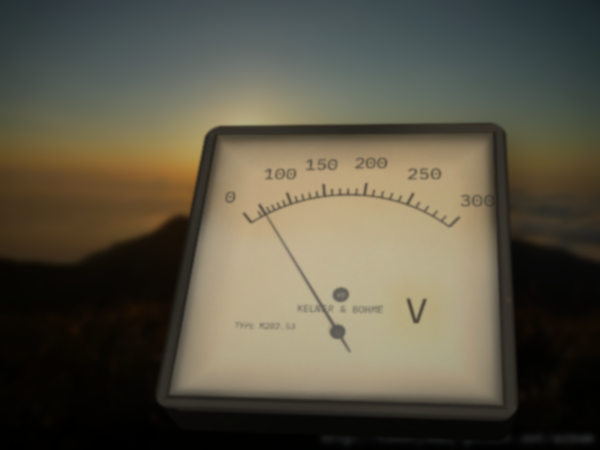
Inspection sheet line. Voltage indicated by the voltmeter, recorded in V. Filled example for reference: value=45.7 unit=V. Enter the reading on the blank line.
value=50 unit=V
